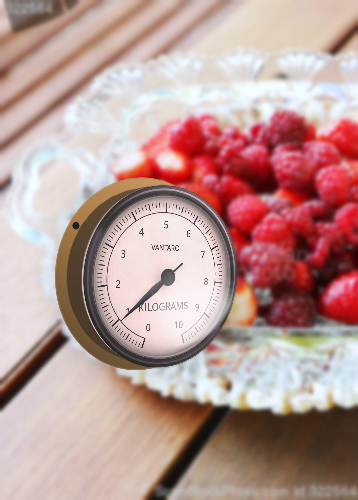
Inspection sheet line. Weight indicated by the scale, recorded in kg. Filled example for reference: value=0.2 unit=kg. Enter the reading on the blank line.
value=1 unit=kg
